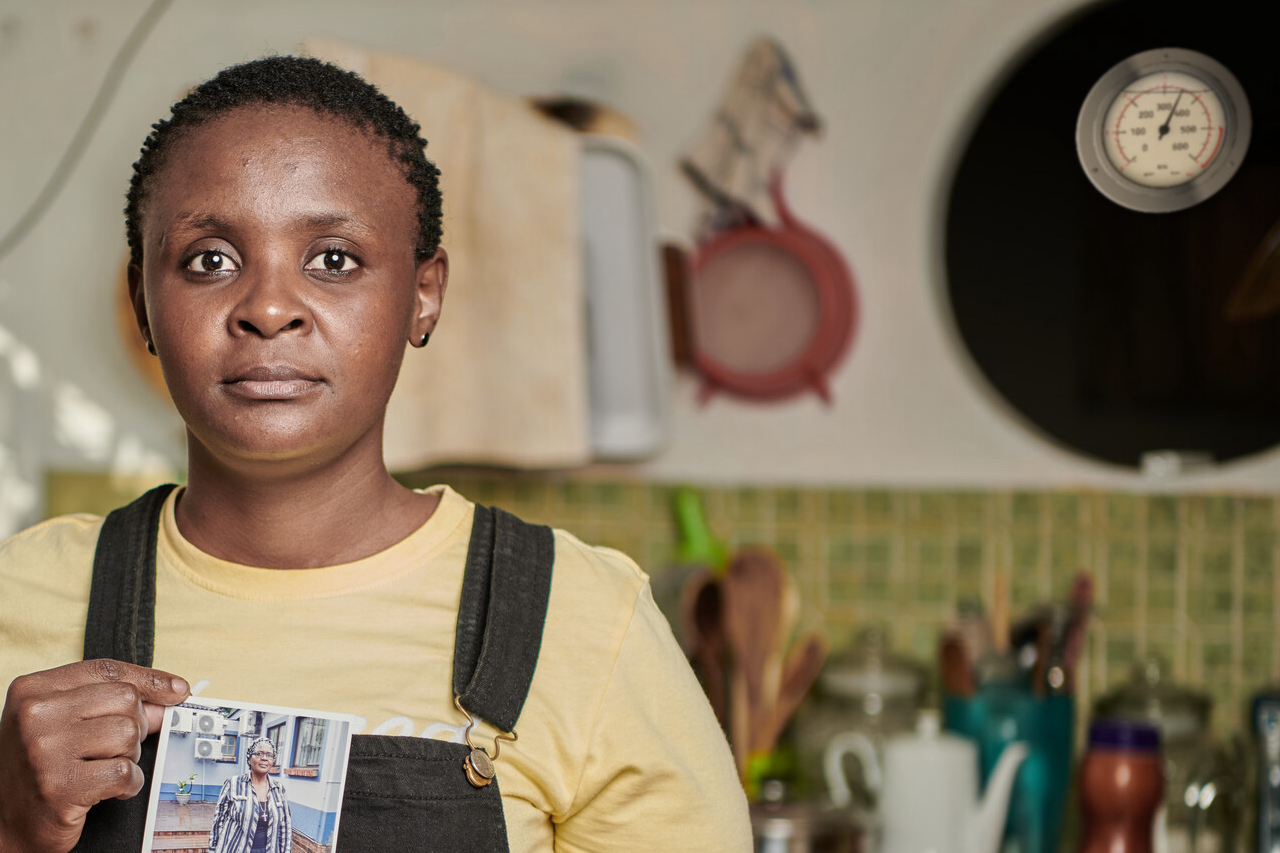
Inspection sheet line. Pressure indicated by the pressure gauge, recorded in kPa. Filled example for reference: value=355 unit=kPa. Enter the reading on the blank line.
value=350 unit=kPa
